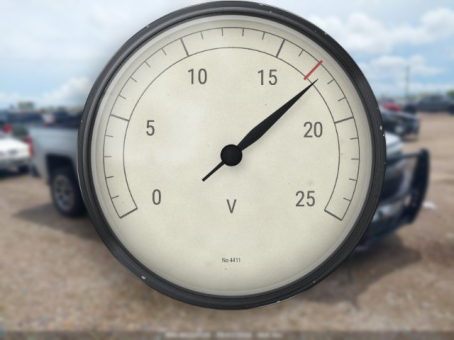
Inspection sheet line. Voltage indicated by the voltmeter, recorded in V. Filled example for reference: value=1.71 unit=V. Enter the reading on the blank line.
value=17.5 unit=V
